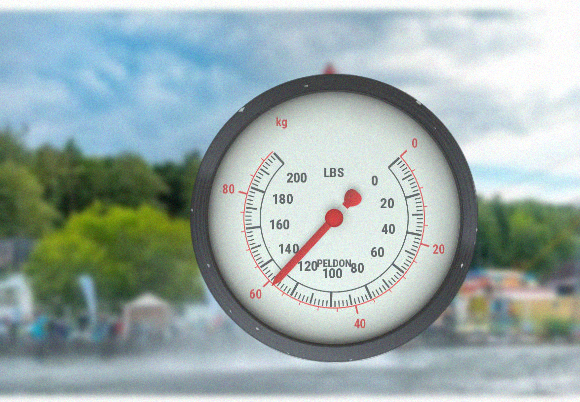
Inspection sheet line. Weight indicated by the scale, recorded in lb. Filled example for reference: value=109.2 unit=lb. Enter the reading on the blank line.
value=130 unit=lb
